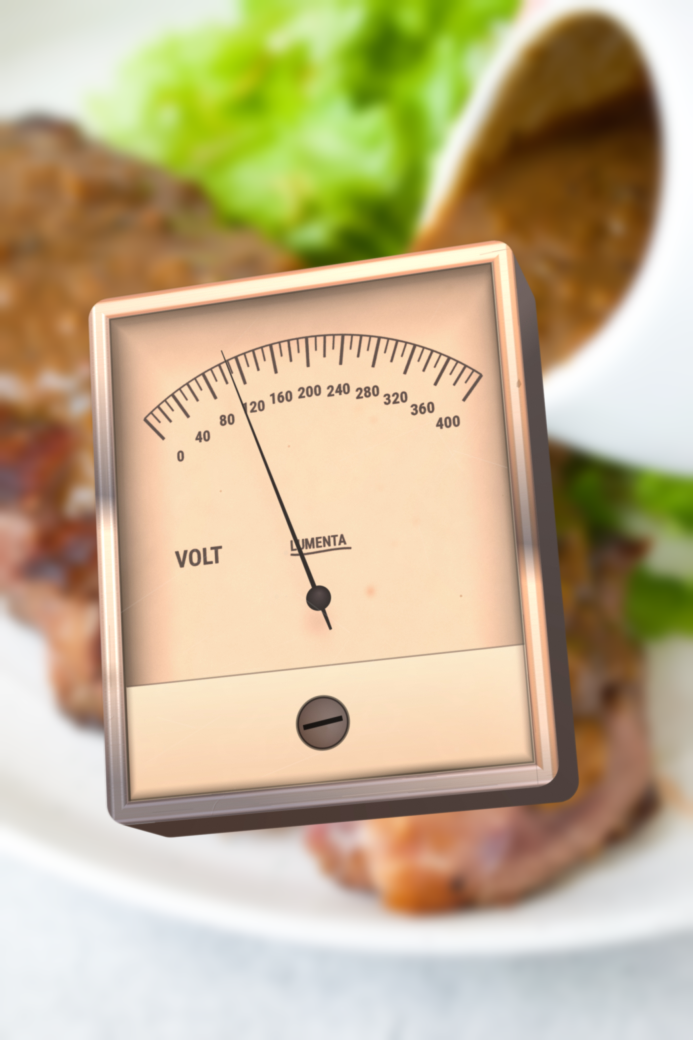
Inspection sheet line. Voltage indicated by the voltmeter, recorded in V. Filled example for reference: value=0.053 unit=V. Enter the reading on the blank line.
value=110 unit=V
